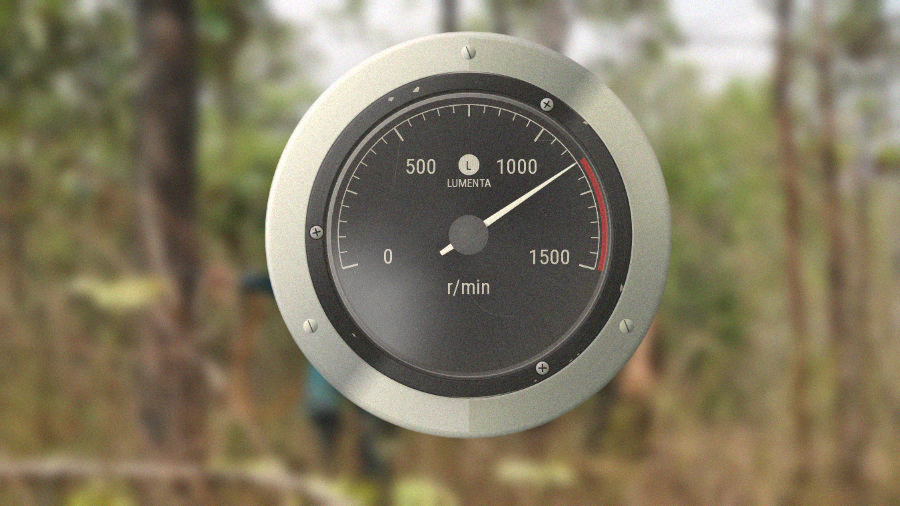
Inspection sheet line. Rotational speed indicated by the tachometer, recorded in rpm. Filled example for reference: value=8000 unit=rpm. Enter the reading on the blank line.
value=1150 unit=rpm
